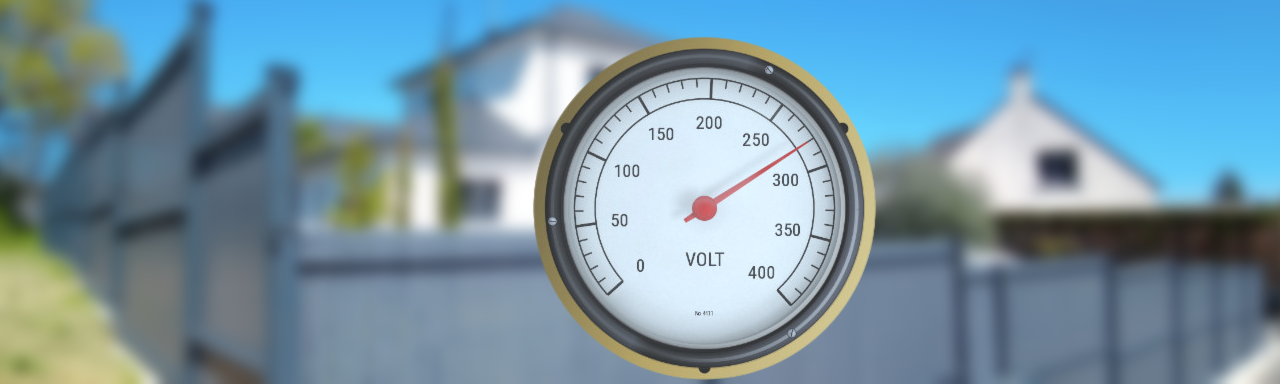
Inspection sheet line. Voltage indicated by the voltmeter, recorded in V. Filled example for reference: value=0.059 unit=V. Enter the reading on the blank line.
value=280 unit=V
